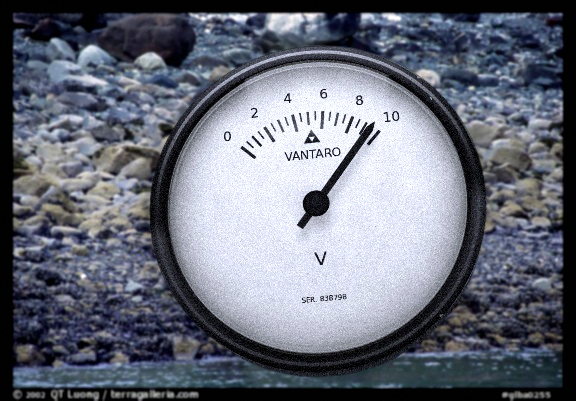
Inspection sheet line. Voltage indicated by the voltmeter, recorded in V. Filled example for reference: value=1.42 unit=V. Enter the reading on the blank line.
value=9.5 unit=V
